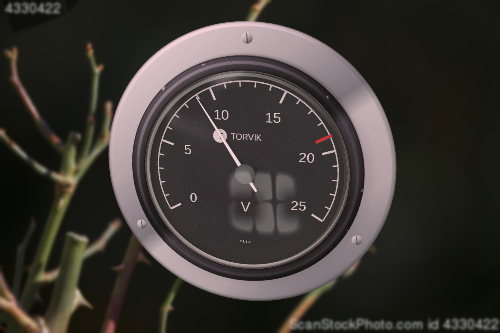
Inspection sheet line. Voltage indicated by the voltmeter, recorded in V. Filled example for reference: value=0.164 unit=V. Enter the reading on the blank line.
value=9 unit=V
